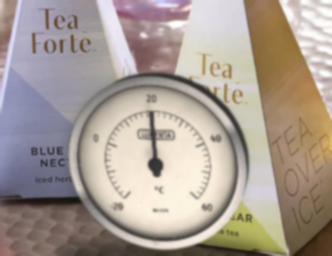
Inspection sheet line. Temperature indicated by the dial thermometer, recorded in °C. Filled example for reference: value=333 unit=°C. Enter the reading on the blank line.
value=20 unit=°C
